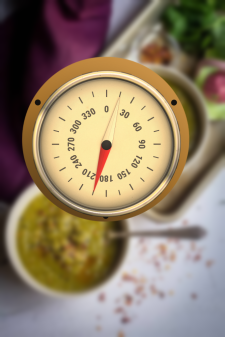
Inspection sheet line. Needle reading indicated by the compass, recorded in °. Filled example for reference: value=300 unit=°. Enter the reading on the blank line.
value=195 unit=°
